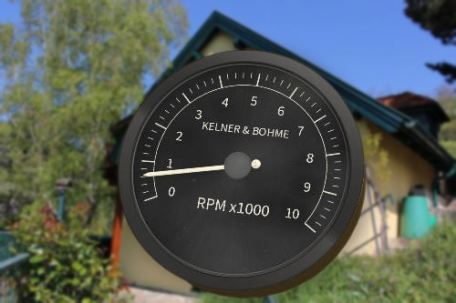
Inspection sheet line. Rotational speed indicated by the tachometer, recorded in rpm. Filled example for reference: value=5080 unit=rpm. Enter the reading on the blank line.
value=600 unit=rpm
